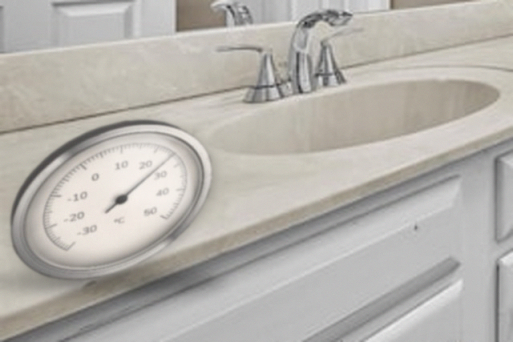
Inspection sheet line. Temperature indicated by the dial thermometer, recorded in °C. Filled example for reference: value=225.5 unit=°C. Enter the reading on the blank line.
value=25 unit=°C
